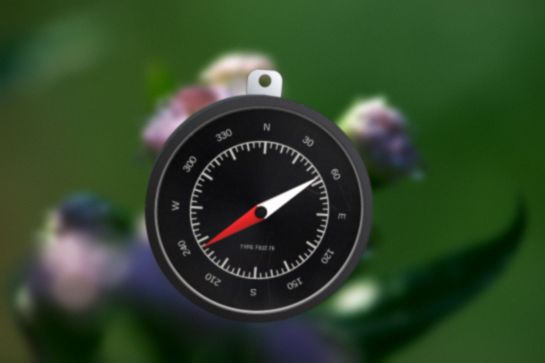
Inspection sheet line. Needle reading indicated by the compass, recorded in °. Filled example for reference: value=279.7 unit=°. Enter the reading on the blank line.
value=235 unit=°
